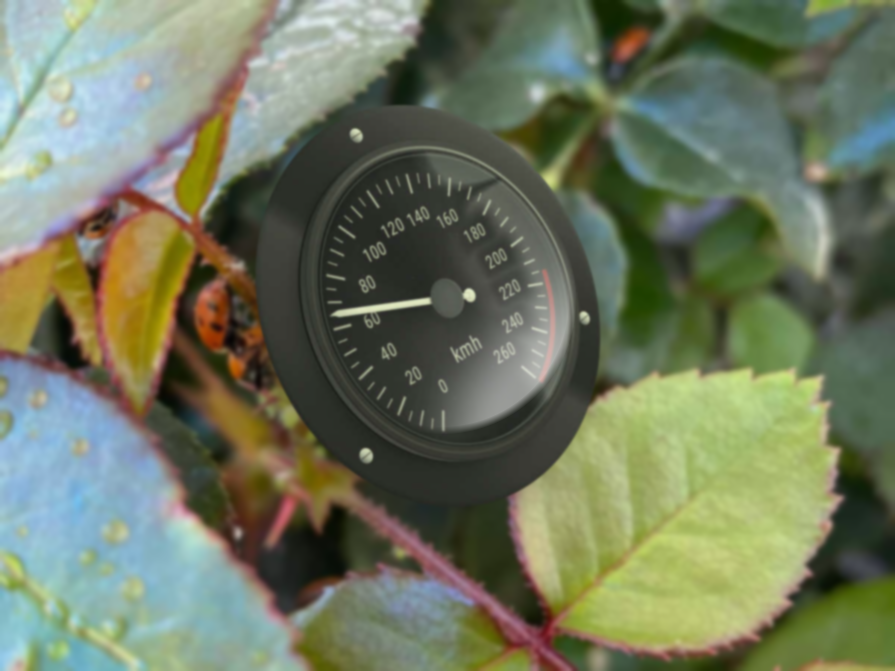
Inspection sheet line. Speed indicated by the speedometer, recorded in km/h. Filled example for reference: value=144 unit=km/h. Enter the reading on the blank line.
value=65 unit=km/h
